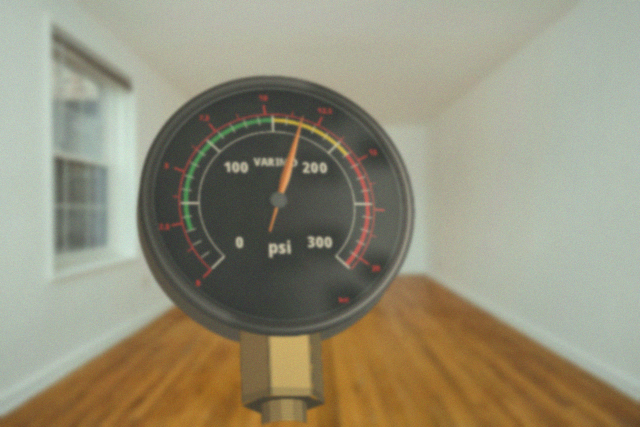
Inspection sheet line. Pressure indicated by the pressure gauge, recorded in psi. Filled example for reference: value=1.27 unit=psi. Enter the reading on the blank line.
value=170 unit=psi
